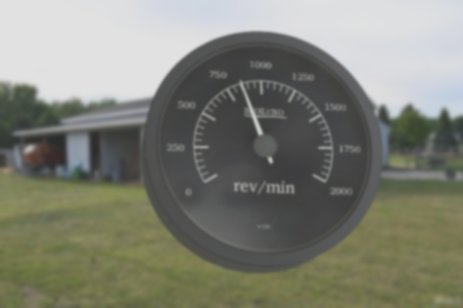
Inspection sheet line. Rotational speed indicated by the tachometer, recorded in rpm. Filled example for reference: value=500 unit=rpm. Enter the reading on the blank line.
value=850 unit=rpm
